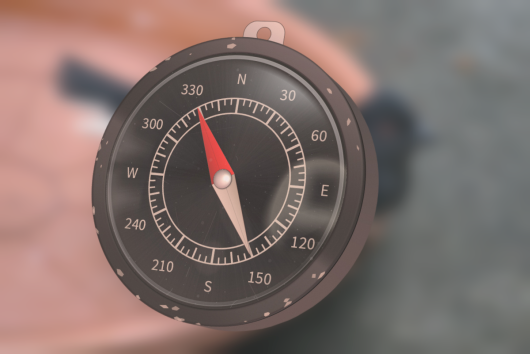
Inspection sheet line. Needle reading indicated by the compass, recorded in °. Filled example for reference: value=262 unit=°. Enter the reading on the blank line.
value=330 unit=°
